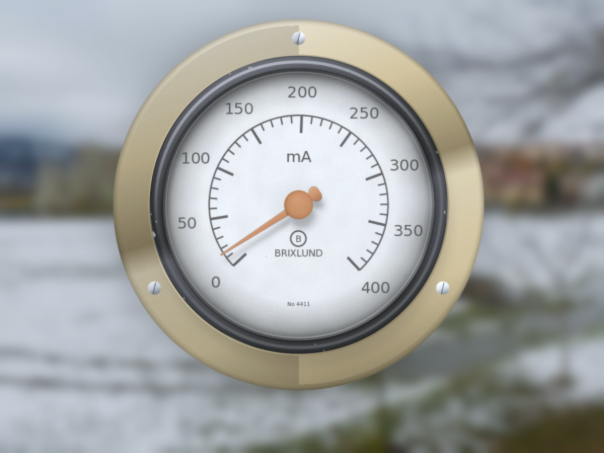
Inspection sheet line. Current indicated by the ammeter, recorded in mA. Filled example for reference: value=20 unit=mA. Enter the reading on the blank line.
value=15 unit=mA
